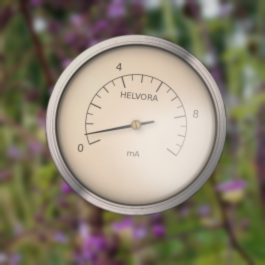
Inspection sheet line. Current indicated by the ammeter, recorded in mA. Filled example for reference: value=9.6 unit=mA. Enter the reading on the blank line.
value=0.5 unit=mA
